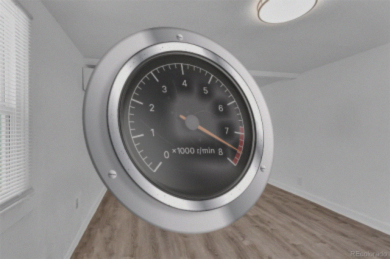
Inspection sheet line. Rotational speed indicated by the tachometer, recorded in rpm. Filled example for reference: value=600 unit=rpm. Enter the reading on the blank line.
value=7600 unit=rpm
